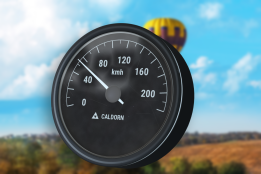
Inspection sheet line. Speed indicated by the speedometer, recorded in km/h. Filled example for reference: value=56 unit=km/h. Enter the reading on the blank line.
value=55 unit=km/h
